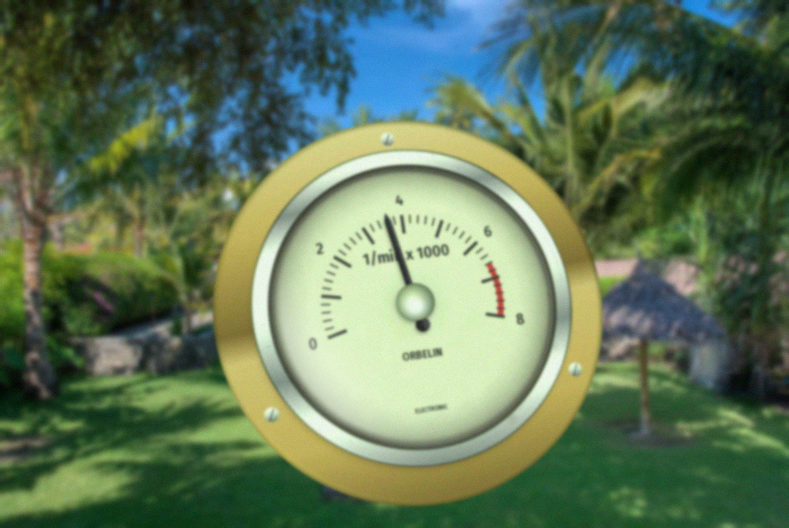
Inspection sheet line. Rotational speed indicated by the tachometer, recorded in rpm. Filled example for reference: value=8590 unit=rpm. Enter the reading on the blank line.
value=3600 unit=rpm
